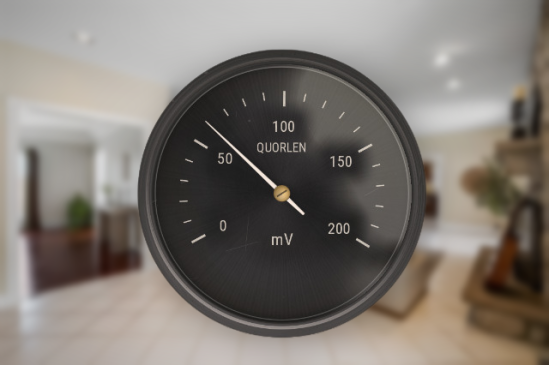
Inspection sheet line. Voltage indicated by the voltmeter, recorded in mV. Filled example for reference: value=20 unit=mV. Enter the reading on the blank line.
value=60 unit=mV
